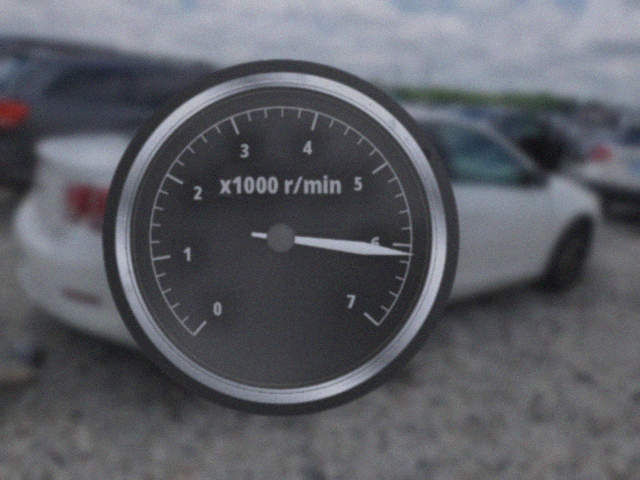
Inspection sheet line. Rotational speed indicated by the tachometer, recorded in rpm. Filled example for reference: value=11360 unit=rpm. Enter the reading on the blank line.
value=6100 unit=rpm
